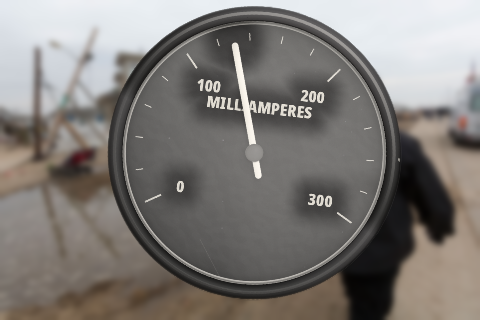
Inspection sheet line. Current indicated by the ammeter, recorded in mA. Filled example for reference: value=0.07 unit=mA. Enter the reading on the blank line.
value=130 unit=mA
